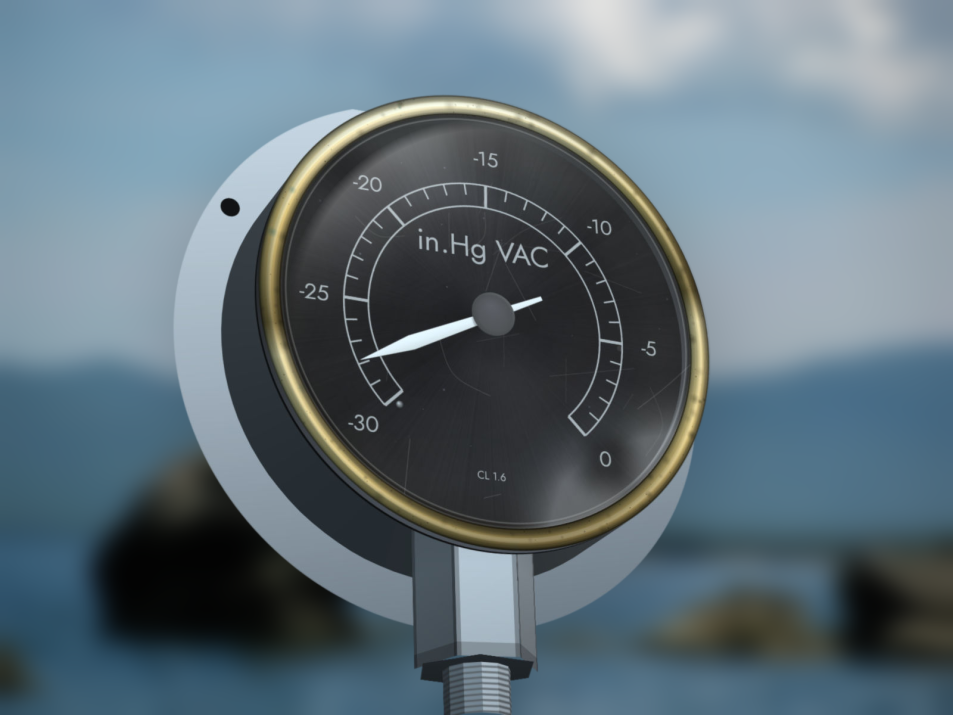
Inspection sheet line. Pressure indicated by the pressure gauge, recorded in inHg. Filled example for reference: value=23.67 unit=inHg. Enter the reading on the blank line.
value=-28 unit=inHg
